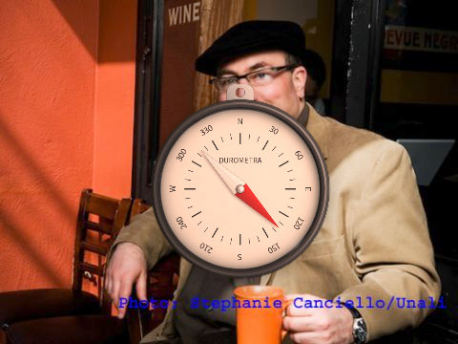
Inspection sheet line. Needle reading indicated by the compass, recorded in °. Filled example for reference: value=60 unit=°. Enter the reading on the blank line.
value=135 unit=°
